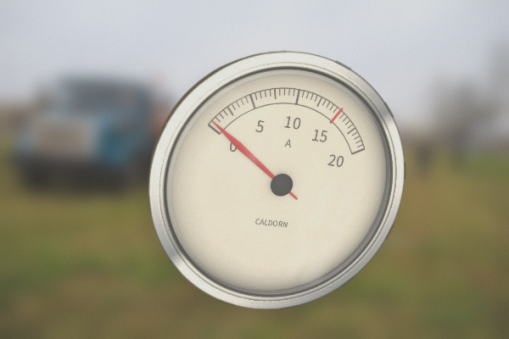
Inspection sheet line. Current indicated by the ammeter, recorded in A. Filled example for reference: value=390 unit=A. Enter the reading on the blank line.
value=0.5 unit=A
